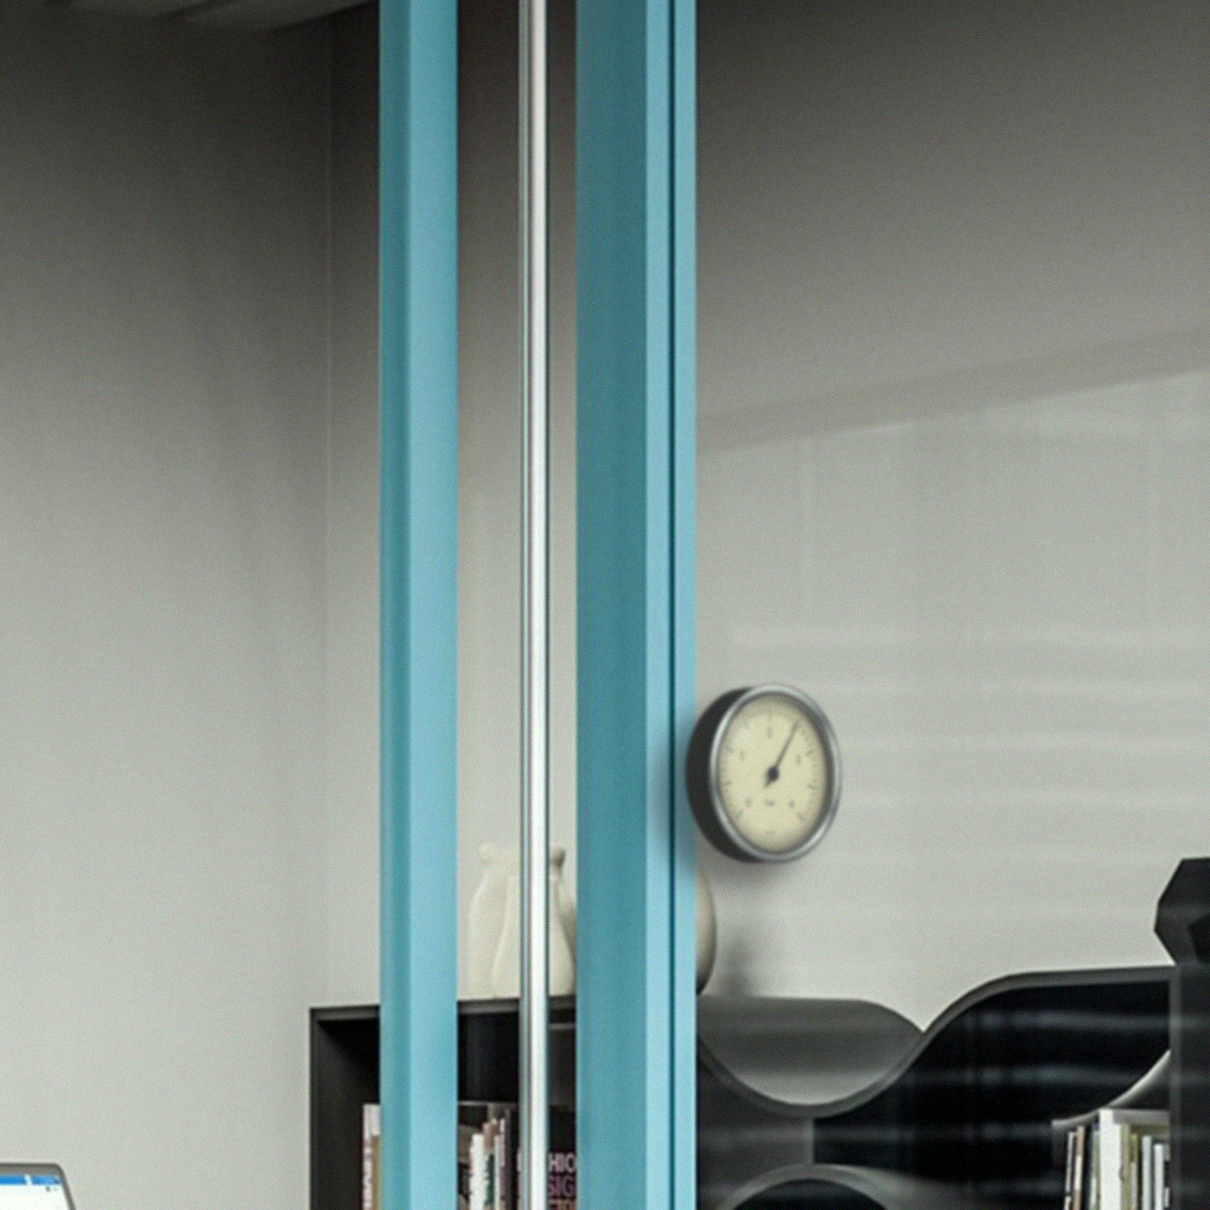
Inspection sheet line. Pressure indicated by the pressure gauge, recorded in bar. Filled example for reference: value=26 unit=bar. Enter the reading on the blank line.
value=2.5 unit=bar
